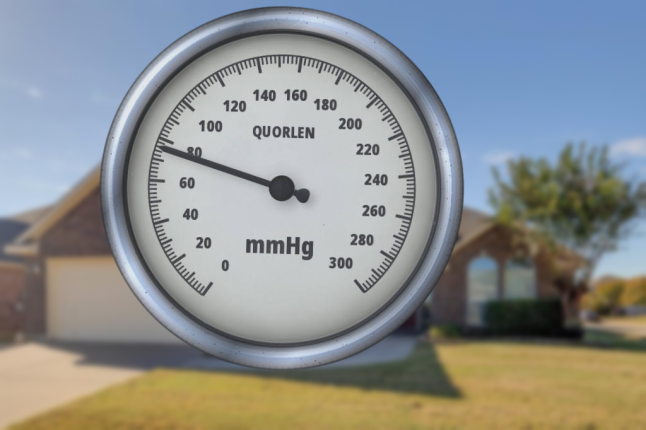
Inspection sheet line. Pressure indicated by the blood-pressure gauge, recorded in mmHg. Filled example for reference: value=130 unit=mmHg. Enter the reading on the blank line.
value=76 unit=mmHg
